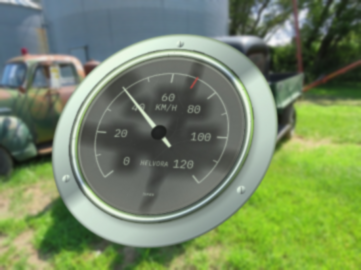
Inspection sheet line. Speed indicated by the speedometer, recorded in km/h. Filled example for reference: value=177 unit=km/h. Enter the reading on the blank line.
value=40 unit=km/h
